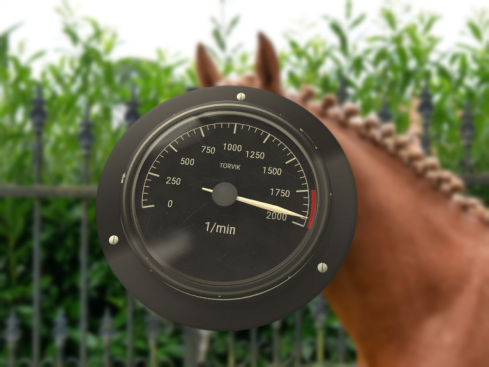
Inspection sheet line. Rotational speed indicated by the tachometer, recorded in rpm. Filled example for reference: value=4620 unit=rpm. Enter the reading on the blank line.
value=1950 unit=rpm
